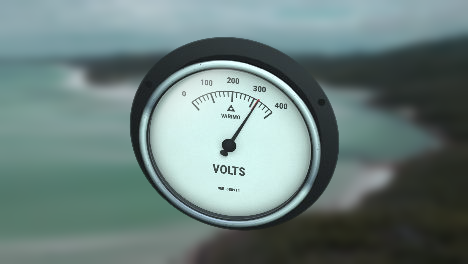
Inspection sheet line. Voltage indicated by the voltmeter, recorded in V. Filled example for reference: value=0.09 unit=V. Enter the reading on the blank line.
value=320 unit=V
